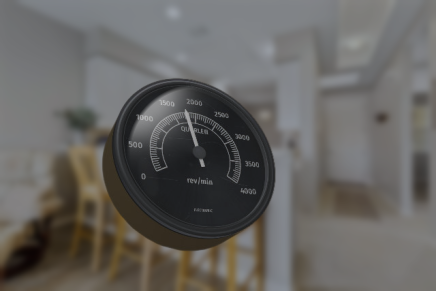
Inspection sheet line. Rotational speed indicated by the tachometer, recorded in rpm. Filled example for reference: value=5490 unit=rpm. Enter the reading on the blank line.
value=1750 unit=rpm
